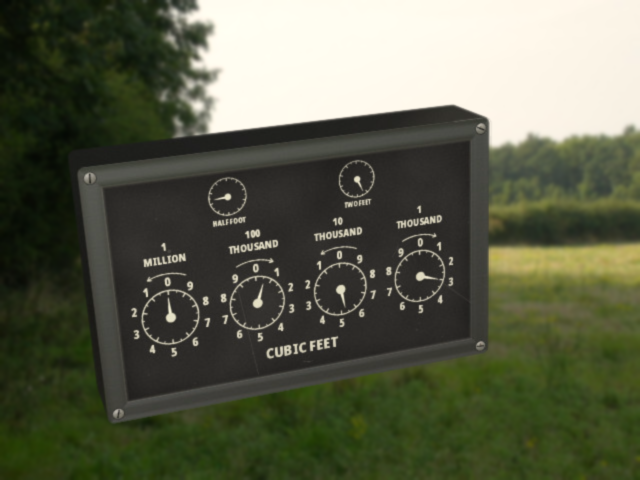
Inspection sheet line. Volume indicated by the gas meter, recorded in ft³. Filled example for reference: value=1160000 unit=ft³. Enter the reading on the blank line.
value=5300 unit=ft³
